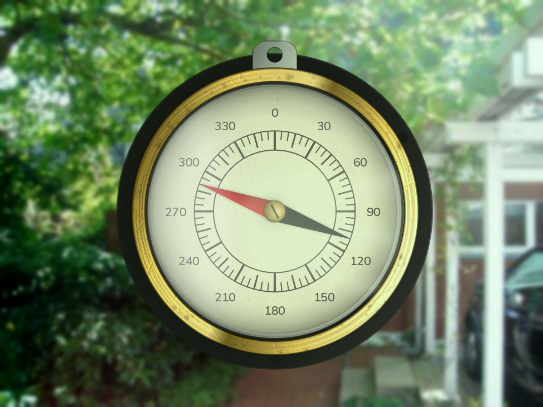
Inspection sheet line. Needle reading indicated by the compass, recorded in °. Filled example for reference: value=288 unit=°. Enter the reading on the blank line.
value=290 unit=°
